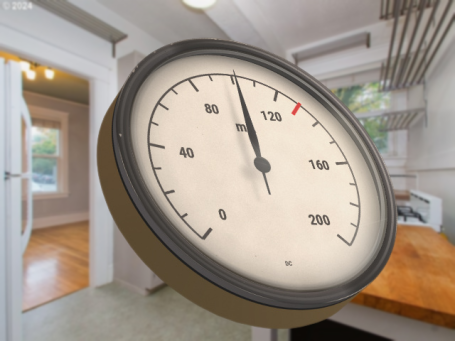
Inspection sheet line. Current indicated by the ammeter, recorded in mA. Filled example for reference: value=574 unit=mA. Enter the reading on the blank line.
value=100 unit=mA
